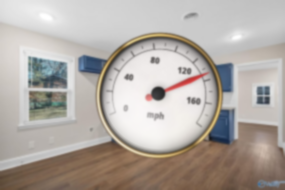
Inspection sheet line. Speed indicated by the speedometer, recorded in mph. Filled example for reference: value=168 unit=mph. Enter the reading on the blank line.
value=135 unit=mph
